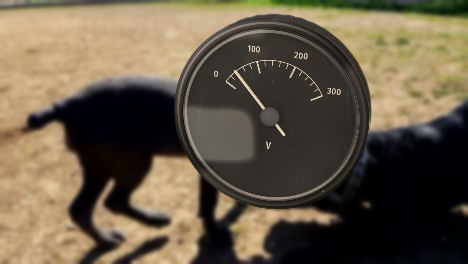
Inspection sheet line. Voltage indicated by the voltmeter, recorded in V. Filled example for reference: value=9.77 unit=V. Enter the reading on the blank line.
value=40 unit=V
